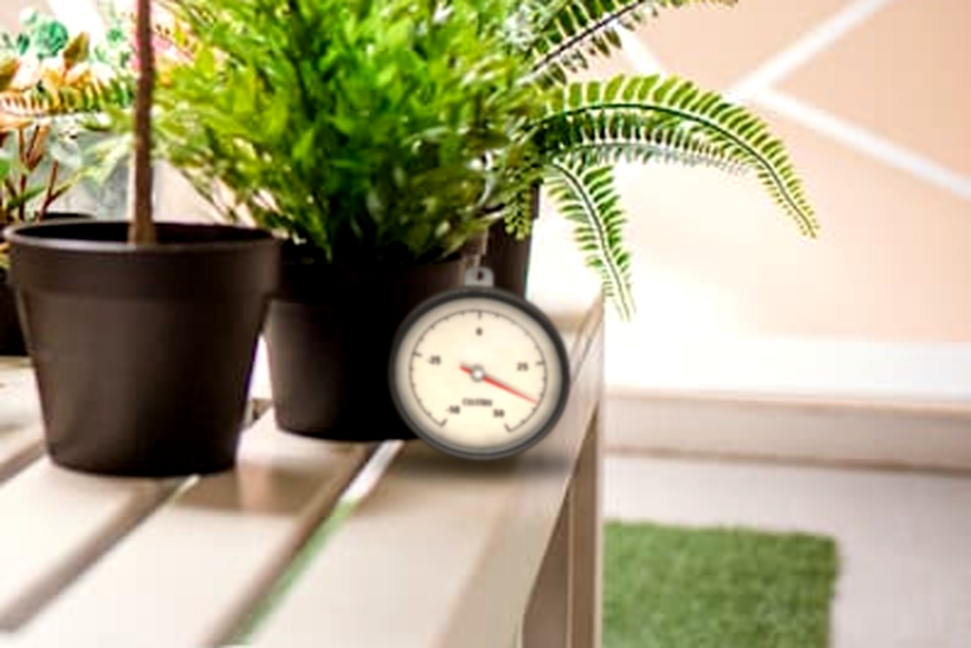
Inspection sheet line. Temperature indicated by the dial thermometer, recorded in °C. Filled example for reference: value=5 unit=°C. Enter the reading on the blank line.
value=37.5 unit=°C
